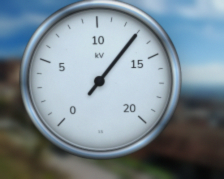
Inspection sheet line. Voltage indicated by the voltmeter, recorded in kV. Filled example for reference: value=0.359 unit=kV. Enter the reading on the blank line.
value=13 unit=kV
